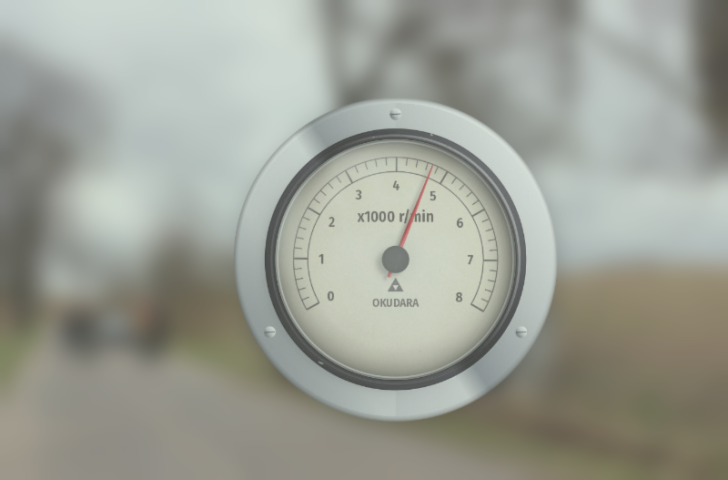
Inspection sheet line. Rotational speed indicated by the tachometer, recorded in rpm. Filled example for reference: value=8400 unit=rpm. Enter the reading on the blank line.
value=4700 unit=rpm
